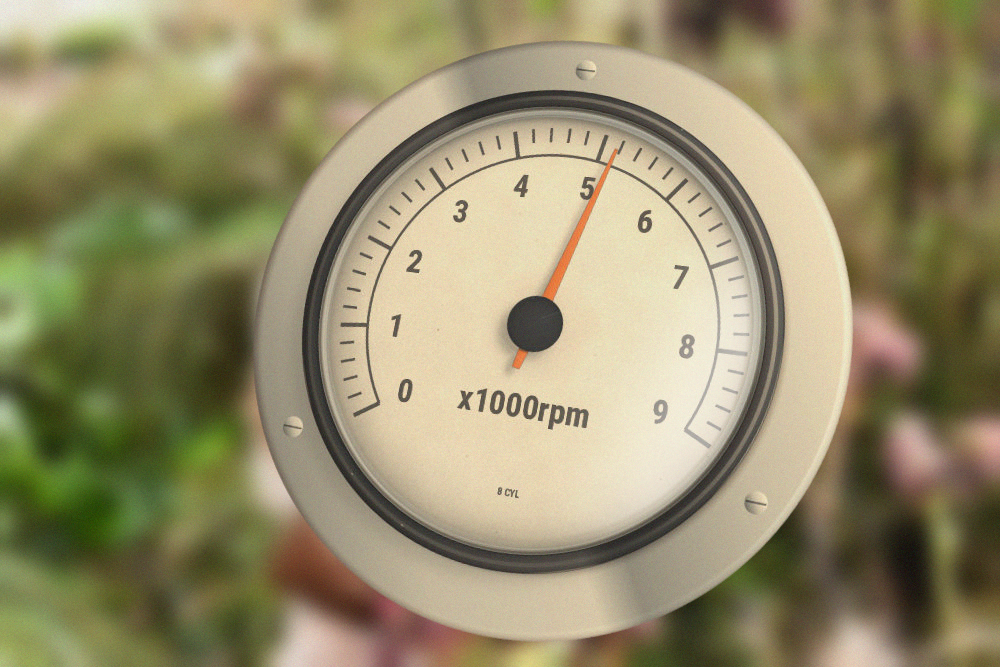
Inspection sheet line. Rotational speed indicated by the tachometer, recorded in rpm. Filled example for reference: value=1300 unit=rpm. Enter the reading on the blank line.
value=5200 unit=rpm
